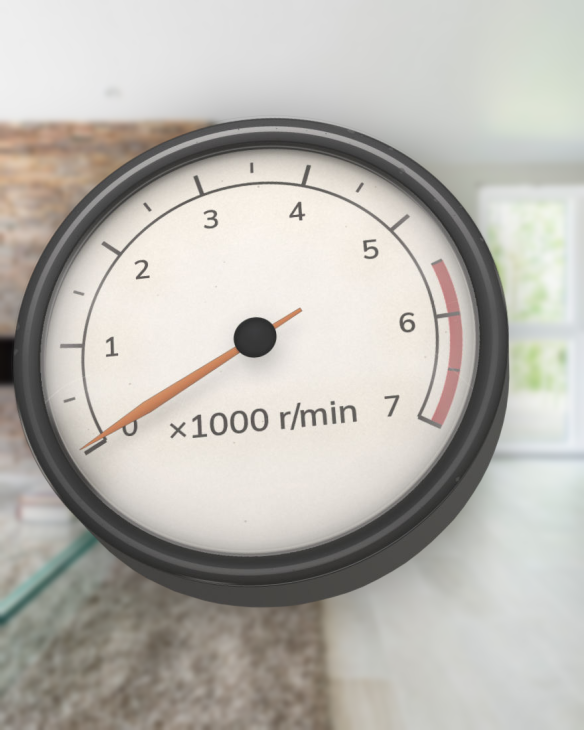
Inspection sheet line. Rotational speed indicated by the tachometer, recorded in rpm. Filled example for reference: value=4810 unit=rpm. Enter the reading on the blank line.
value=0 unit=rpm
